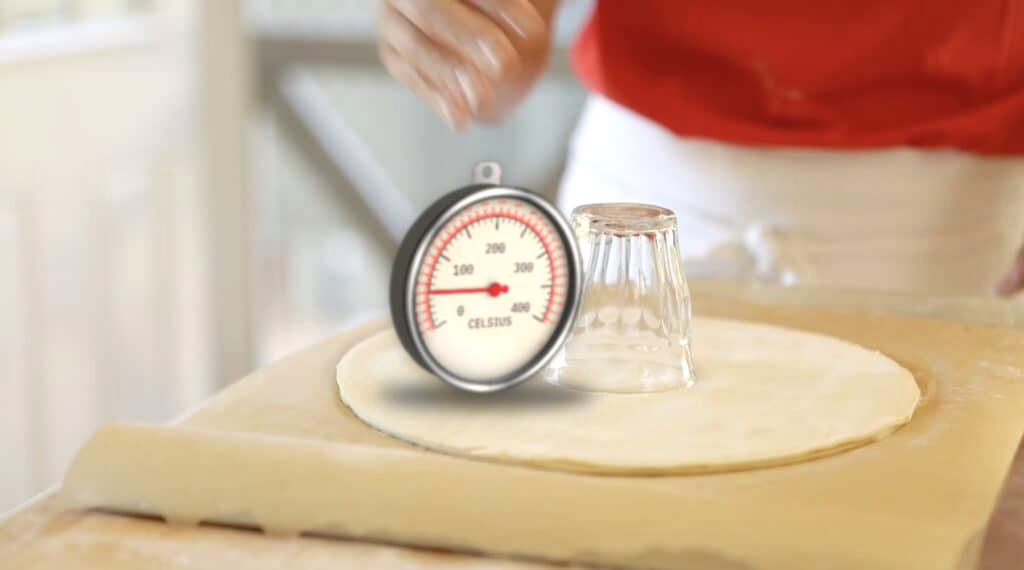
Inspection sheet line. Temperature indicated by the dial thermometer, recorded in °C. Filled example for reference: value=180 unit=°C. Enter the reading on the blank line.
value=50 unit=°C
